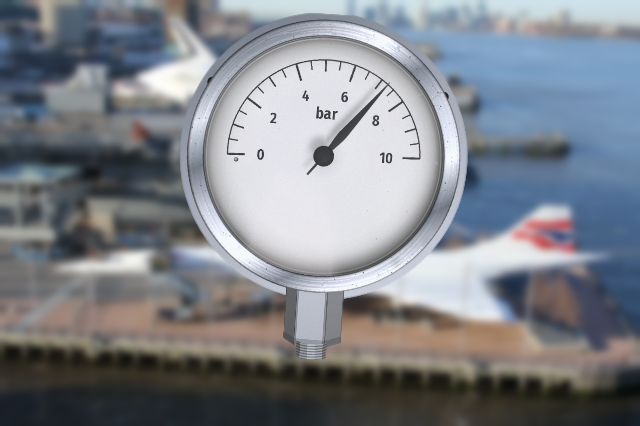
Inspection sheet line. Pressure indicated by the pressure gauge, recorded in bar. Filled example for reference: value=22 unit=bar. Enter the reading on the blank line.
value=7.25 unit=bar
